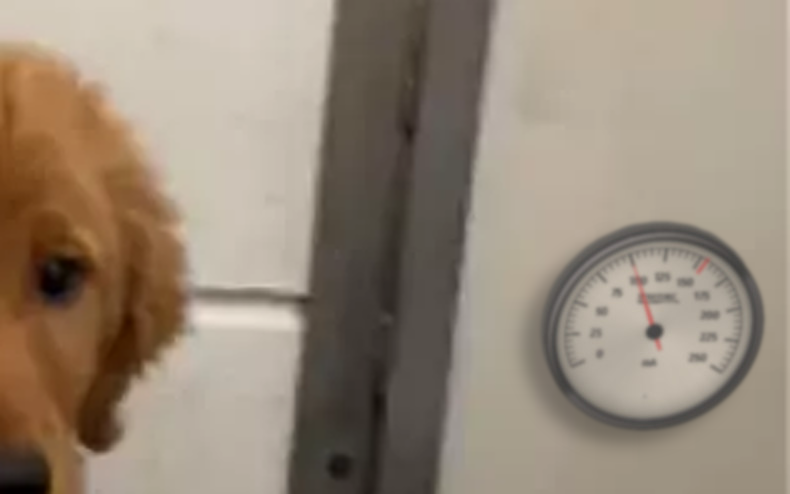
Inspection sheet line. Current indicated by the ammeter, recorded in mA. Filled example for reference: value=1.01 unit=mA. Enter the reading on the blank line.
value=100 unit=mA
